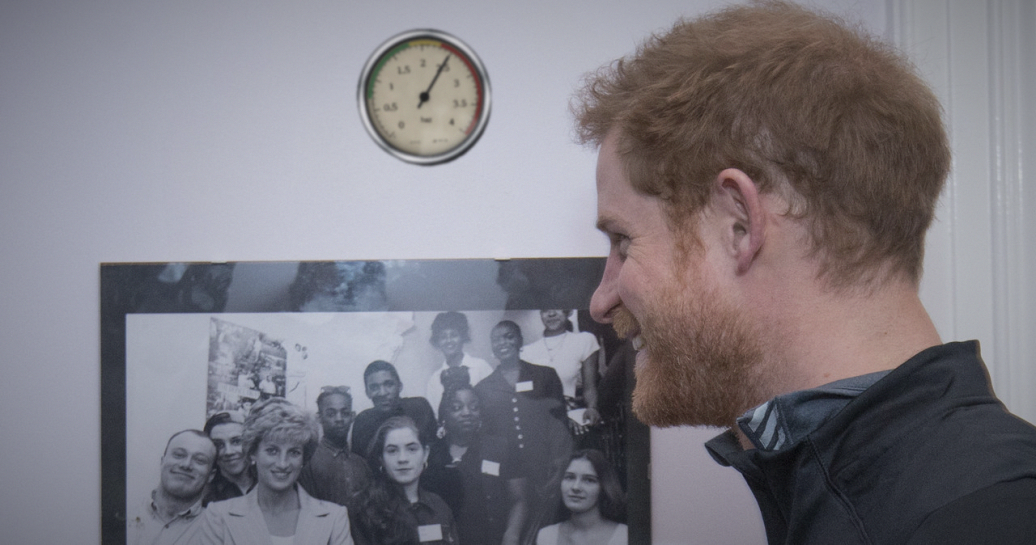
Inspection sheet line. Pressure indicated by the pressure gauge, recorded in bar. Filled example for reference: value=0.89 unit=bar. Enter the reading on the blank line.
value=2.5 unit=bar
